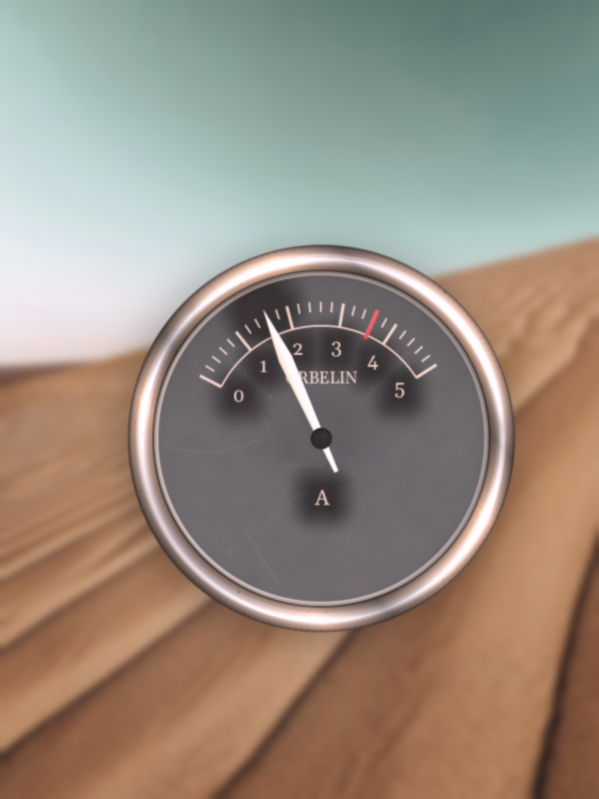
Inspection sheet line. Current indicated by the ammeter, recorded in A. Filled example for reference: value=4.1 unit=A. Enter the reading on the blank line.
value=1.6 unit=A
